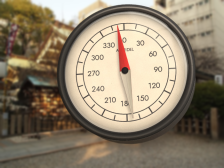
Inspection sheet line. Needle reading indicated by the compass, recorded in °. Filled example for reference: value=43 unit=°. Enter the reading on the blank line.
value=352.5 unit=°
